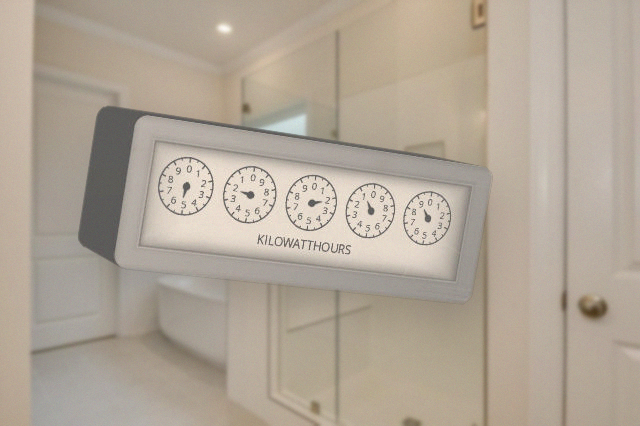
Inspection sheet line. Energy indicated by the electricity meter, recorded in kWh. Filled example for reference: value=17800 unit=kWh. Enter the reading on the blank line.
value=52209 unit=kWh
